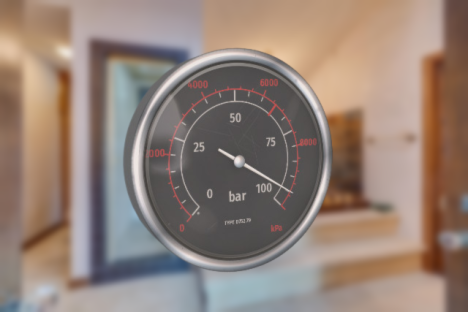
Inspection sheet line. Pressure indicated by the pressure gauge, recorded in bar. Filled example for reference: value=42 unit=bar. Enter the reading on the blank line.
value=95 unit=bar
